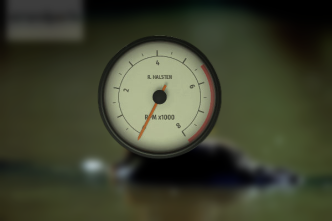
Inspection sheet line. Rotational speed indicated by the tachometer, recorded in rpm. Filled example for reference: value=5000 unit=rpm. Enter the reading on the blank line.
value=0 unit=rpm
